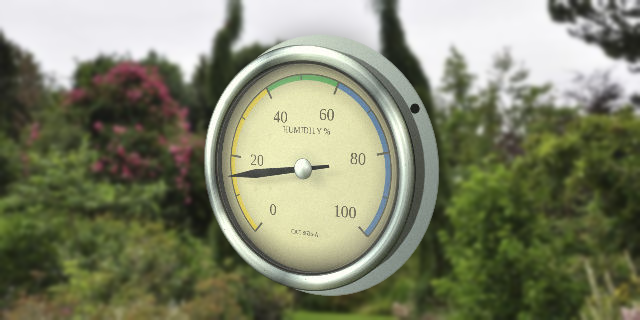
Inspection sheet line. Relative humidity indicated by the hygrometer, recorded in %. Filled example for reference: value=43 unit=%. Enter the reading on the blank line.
value=15 unit=%
